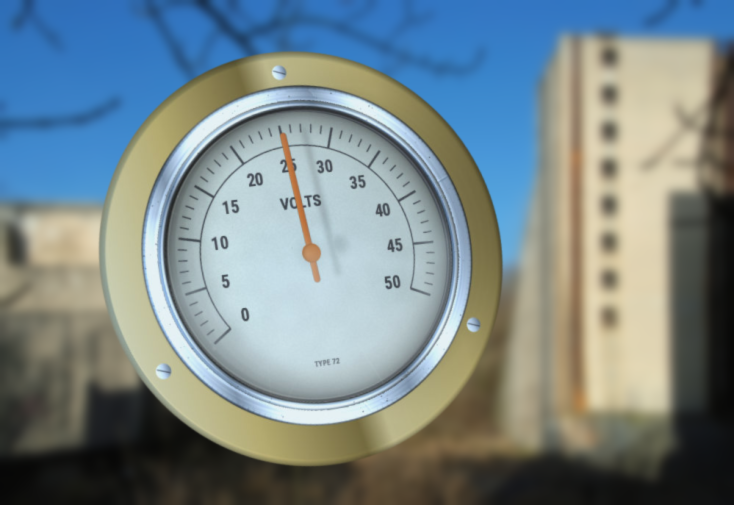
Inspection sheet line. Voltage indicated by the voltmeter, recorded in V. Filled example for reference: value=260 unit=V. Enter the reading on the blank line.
value=25 unit=V
